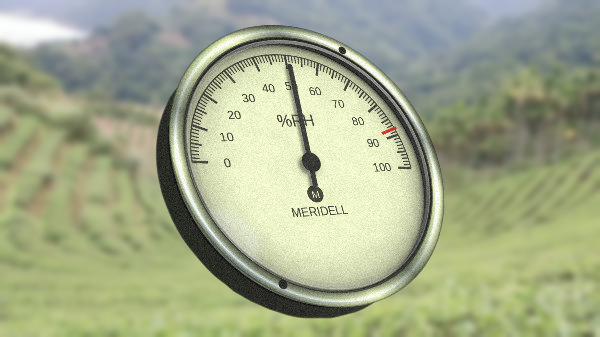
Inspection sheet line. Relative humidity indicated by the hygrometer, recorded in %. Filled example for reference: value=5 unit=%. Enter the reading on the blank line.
value=50 unit=%
